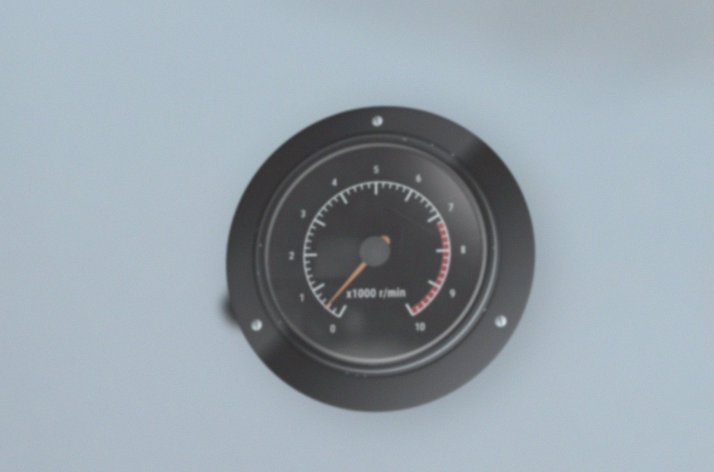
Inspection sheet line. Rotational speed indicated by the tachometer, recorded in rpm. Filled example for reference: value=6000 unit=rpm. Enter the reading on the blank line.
value=400 unit=rpm
